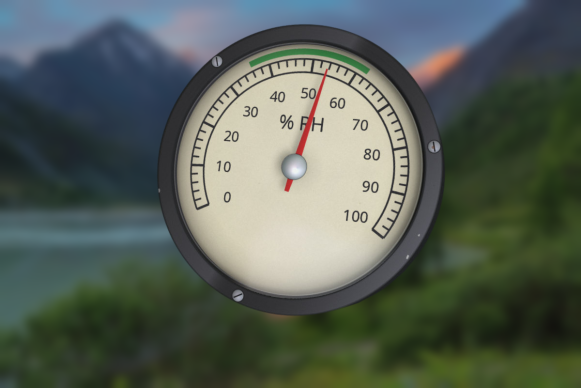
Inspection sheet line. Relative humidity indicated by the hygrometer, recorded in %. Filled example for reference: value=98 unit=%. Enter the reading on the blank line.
value=54 unit=%
